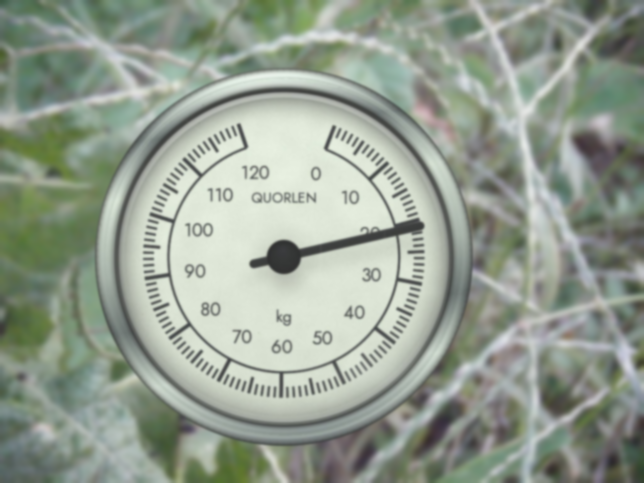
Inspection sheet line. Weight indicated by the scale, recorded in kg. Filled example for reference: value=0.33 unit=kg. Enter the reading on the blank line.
value=21 unit=kg
